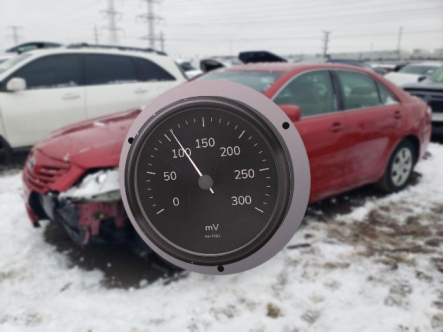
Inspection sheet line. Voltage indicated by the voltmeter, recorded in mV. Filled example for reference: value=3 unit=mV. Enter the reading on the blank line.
value=110 unit=mV
